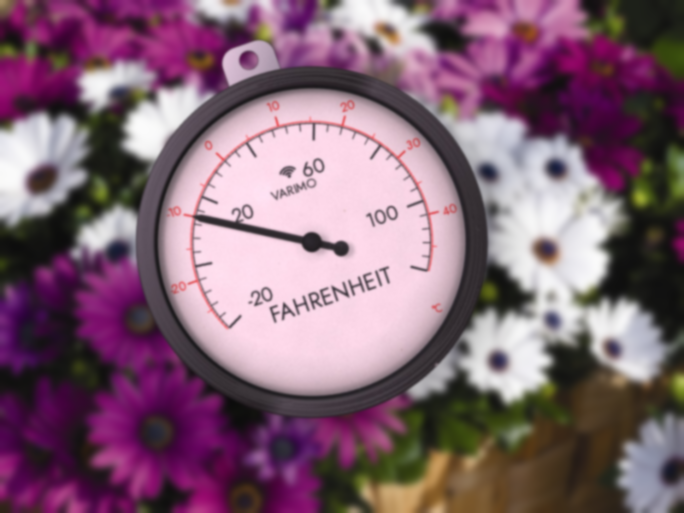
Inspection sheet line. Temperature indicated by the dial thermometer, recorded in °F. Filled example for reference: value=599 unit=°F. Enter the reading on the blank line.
value=14 unit=°F
